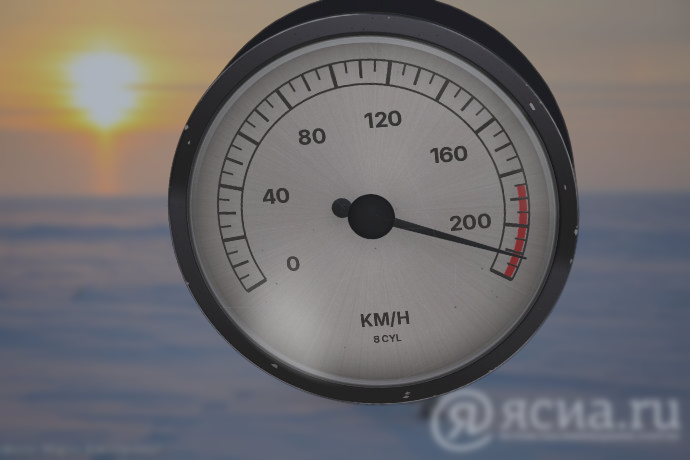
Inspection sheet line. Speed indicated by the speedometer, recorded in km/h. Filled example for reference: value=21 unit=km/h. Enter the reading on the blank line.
value=210 unit=km/h
